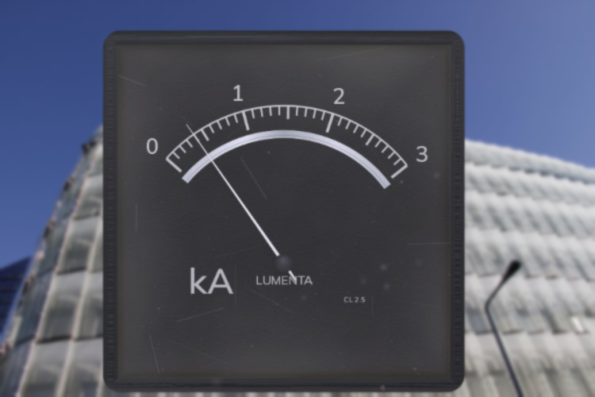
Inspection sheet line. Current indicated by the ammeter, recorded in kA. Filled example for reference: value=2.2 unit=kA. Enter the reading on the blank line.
value=0.4 unit=kA
